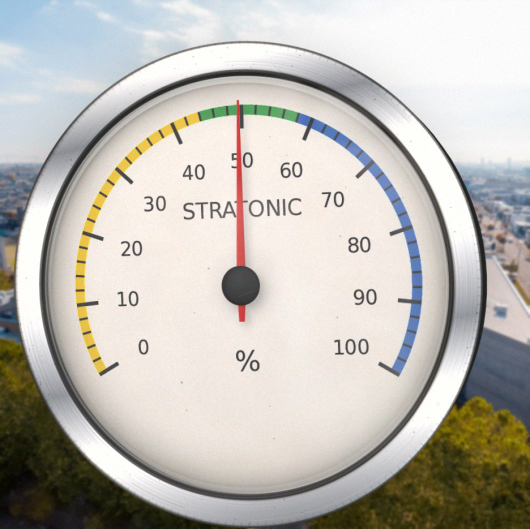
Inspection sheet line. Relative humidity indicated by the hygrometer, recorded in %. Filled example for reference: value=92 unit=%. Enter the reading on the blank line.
value=50 unit=%
